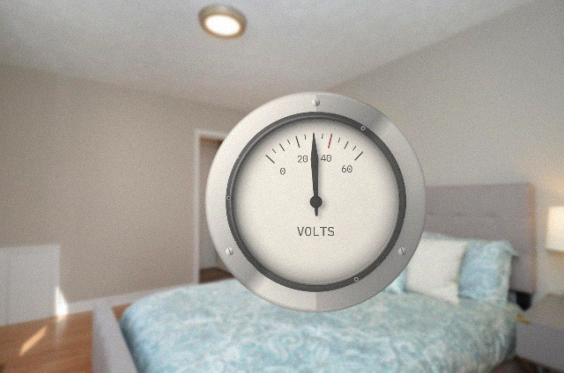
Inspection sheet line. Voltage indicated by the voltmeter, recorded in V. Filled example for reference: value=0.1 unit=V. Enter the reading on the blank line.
value=30 unit=V
